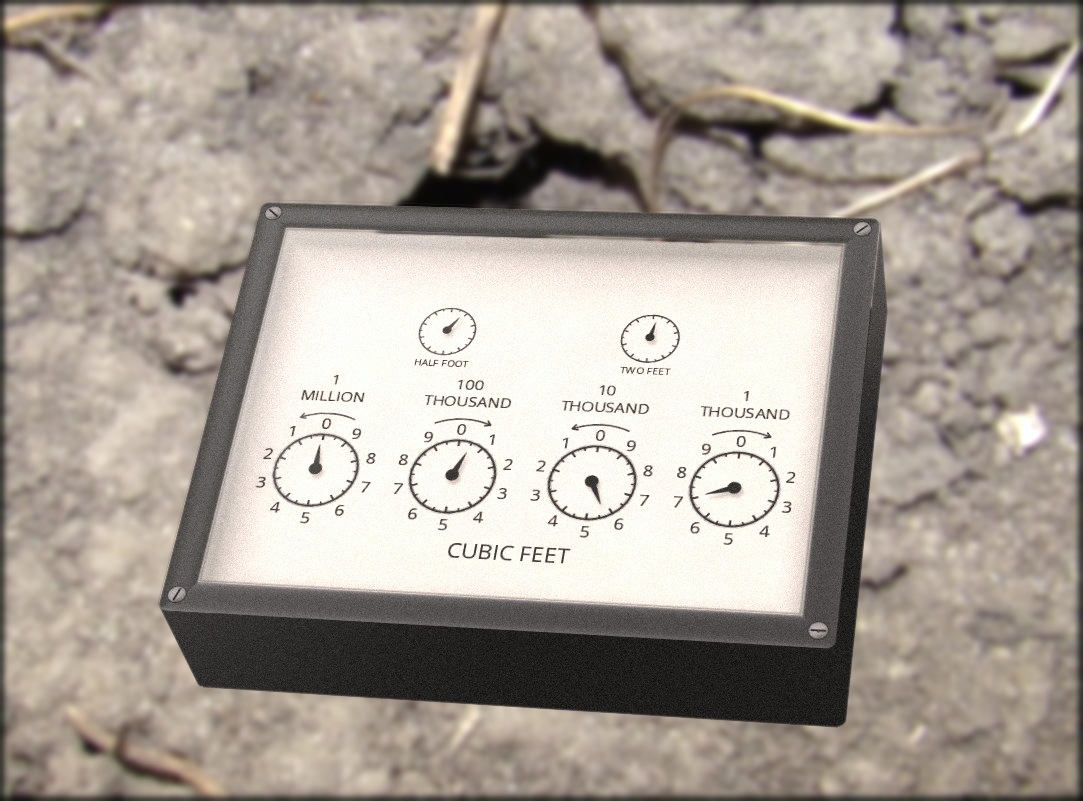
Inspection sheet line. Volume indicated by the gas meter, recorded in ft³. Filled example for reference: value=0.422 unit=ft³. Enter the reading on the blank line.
value=5700 unit=ft³
